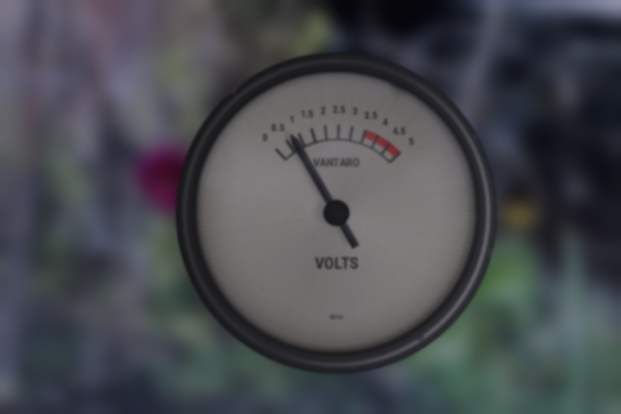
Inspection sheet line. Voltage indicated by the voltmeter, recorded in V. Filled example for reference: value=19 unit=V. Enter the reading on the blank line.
value=0.75 unit=V
